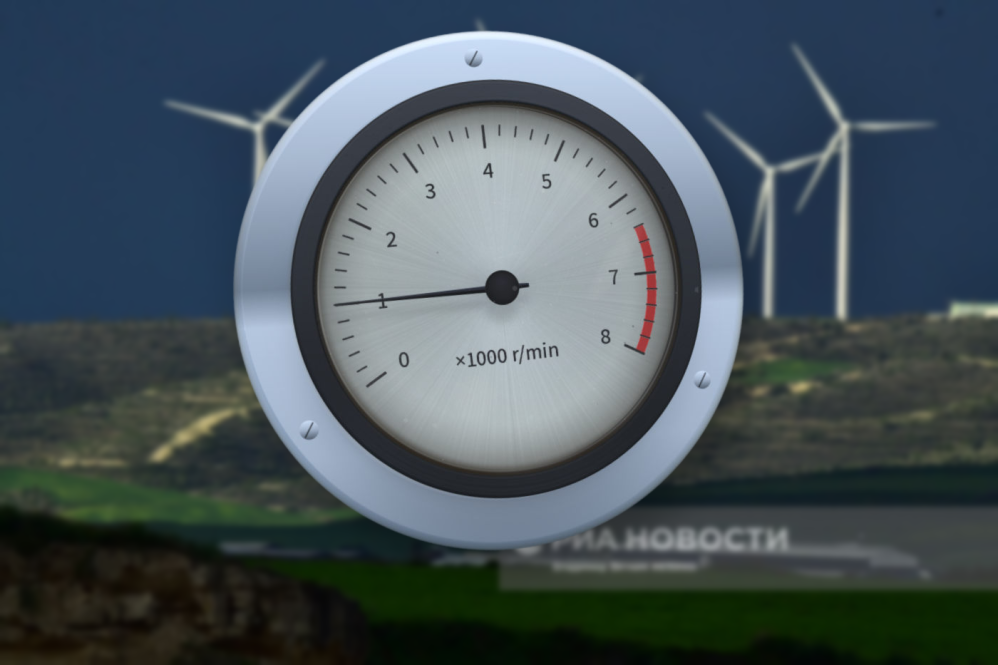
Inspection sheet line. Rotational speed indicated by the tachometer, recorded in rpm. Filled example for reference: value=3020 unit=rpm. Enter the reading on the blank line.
value=1000 unit=rpm
